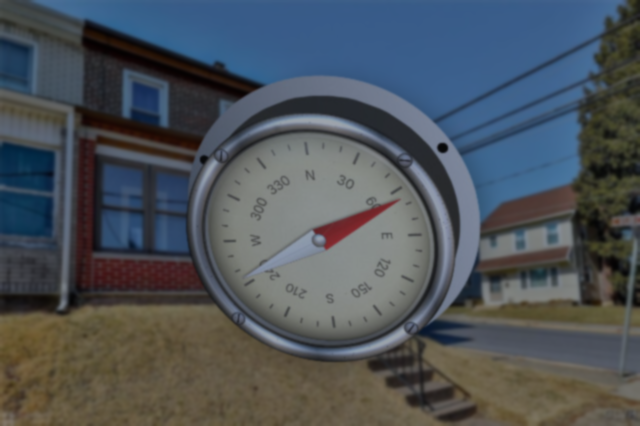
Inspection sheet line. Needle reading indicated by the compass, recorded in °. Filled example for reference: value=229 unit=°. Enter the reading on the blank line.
value=65 unit=°
